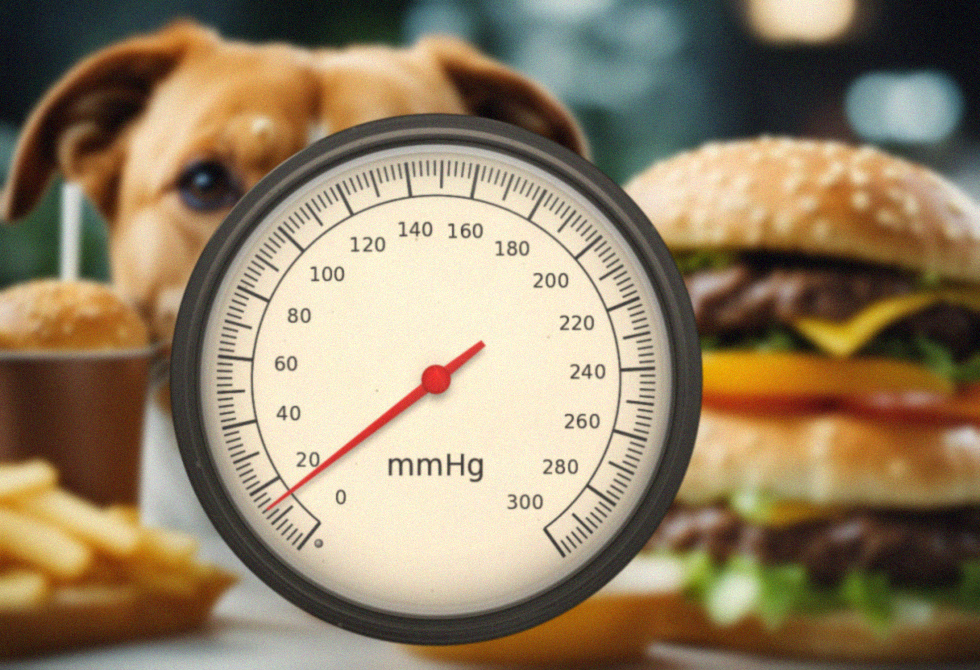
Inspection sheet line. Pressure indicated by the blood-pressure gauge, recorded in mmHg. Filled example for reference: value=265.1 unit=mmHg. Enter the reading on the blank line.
value=14 unit=mmHg
